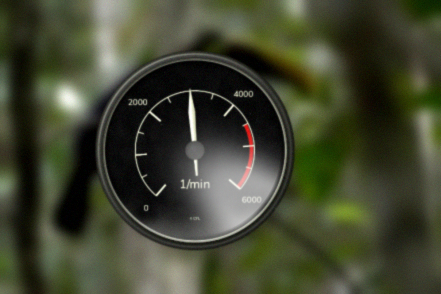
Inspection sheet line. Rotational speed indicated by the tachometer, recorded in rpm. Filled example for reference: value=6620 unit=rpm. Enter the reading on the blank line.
value=3000 unit=rpm
